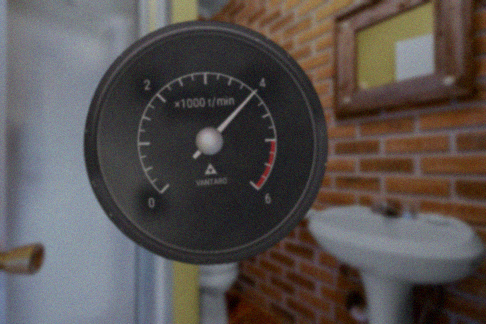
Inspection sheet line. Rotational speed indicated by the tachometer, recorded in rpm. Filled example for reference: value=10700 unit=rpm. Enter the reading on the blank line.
value=4000 unit=rpm
